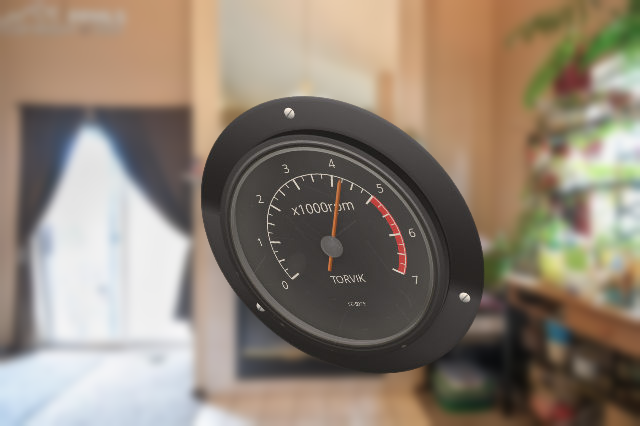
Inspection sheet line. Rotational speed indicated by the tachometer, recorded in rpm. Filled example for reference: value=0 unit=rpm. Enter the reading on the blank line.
value=4250 unit=rpm
